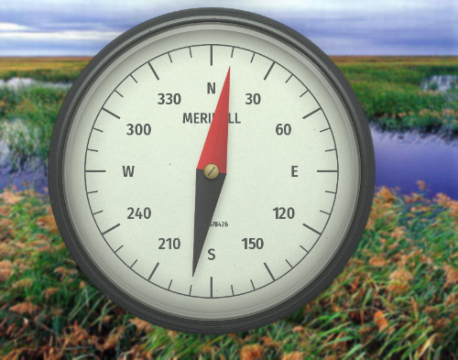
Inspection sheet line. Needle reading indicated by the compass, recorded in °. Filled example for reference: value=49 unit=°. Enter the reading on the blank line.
value=10 unit=°
